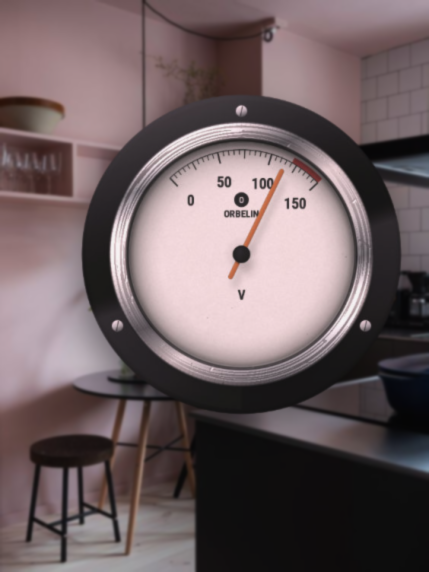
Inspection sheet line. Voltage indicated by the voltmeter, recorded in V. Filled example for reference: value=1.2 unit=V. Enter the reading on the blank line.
value=115 unit=V
